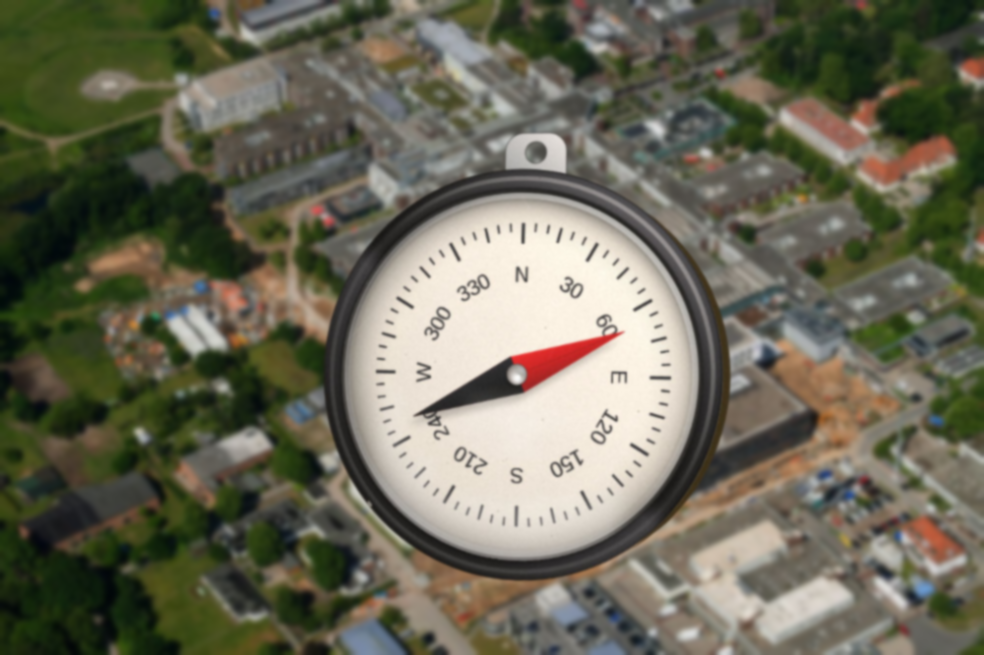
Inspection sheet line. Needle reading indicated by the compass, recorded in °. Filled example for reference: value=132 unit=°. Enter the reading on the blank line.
value=67.5 unit=°
